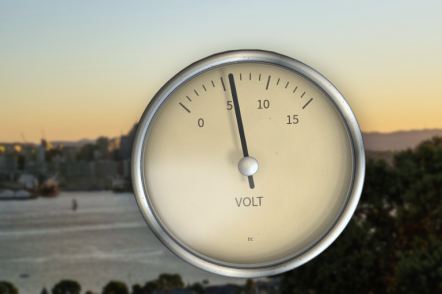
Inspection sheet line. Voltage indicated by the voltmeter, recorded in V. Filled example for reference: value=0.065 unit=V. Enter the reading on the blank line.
value=6 unit=V
